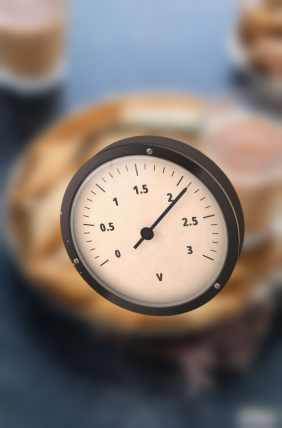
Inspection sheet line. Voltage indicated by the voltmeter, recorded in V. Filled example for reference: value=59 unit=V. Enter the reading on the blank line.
value=2.1 unit=V
